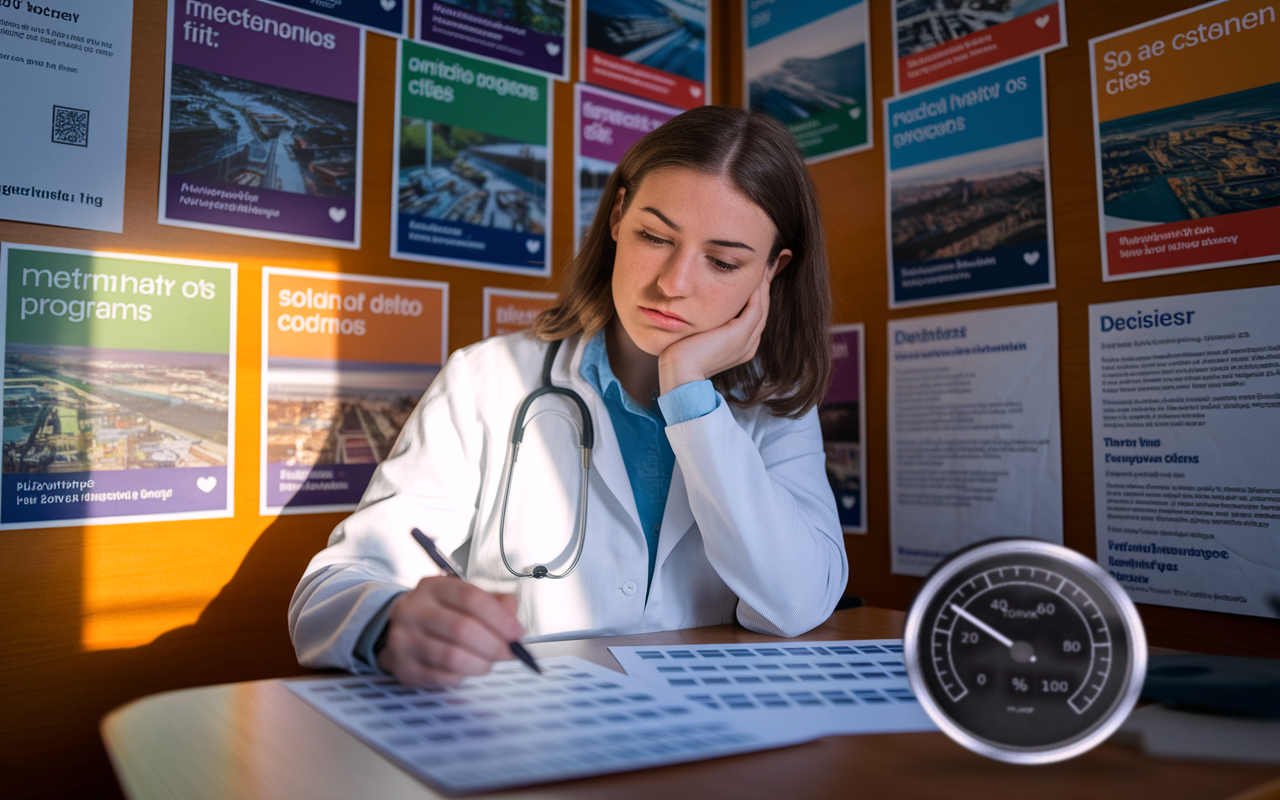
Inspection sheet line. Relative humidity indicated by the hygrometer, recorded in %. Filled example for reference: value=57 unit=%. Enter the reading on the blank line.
value=28 unit=%
